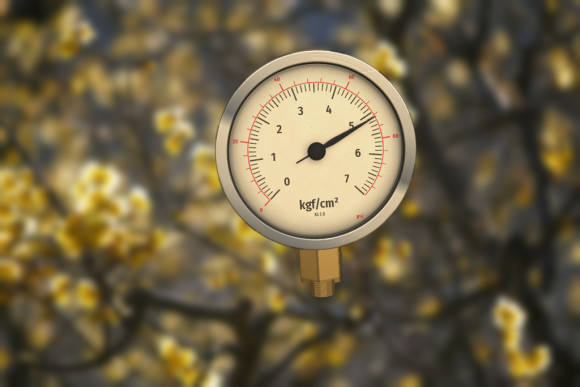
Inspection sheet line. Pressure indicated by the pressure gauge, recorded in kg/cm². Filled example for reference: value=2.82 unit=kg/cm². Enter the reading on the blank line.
value=5.1 unit=kg/cm²
